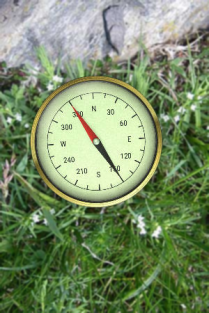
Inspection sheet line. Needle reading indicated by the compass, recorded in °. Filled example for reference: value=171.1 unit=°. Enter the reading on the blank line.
value=330 unit=°
